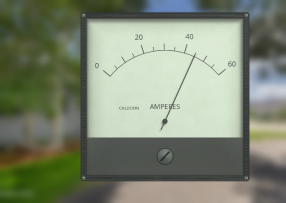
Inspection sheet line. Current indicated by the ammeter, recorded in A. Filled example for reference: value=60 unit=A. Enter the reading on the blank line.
value=45 unit=A
